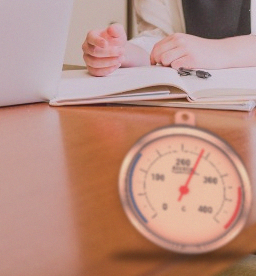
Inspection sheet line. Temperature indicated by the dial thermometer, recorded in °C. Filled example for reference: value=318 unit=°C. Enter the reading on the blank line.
value=237.5 unit=°C
